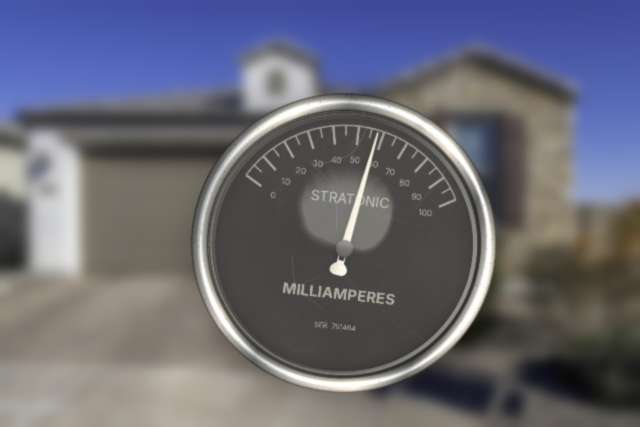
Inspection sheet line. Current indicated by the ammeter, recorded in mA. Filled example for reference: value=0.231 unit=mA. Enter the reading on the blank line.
value=57.5 unit=mA
